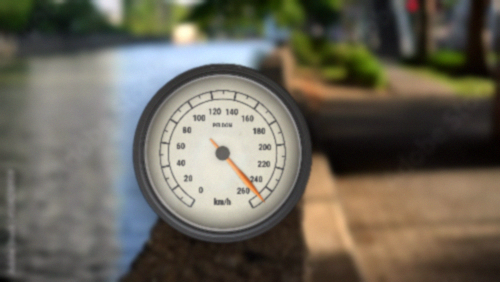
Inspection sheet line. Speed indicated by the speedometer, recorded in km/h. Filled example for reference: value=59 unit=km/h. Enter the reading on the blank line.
value=250 unit=km/h
